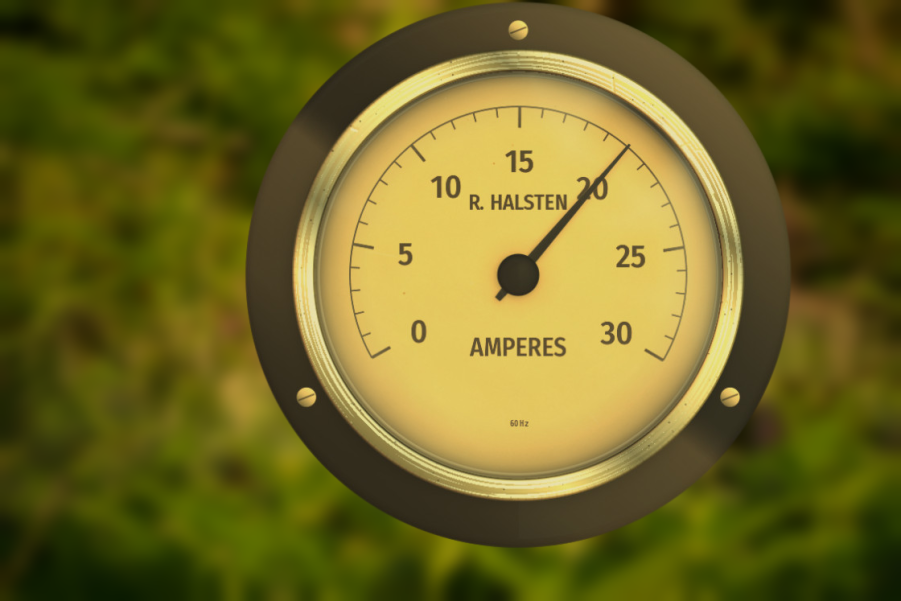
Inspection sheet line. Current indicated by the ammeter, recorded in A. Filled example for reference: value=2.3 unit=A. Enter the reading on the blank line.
value=20 unit=A
